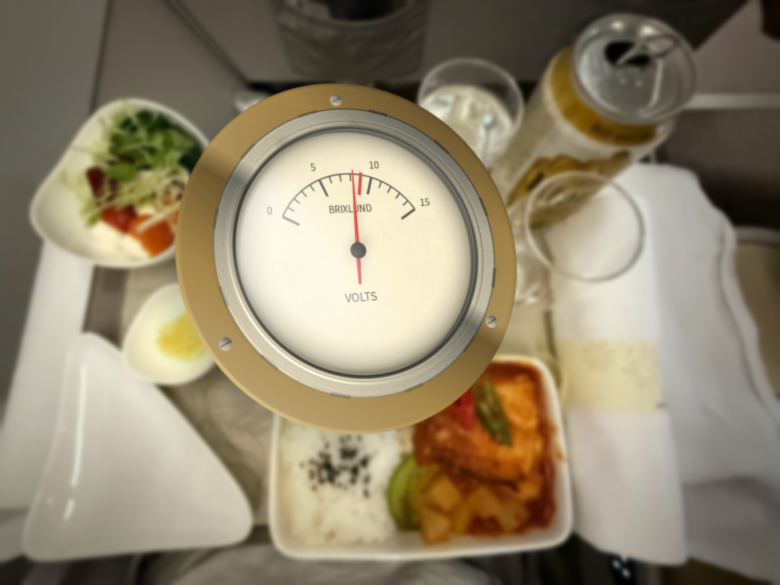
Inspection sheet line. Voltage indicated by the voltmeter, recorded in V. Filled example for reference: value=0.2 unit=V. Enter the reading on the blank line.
value=8 unit=V
